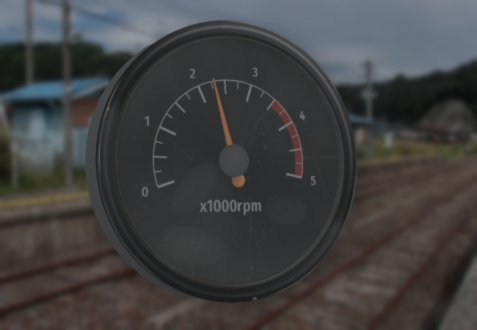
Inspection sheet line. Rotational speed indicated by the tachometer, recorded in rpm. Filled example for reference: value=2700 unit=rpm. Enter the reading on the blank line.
value=2250 unit=rpm
